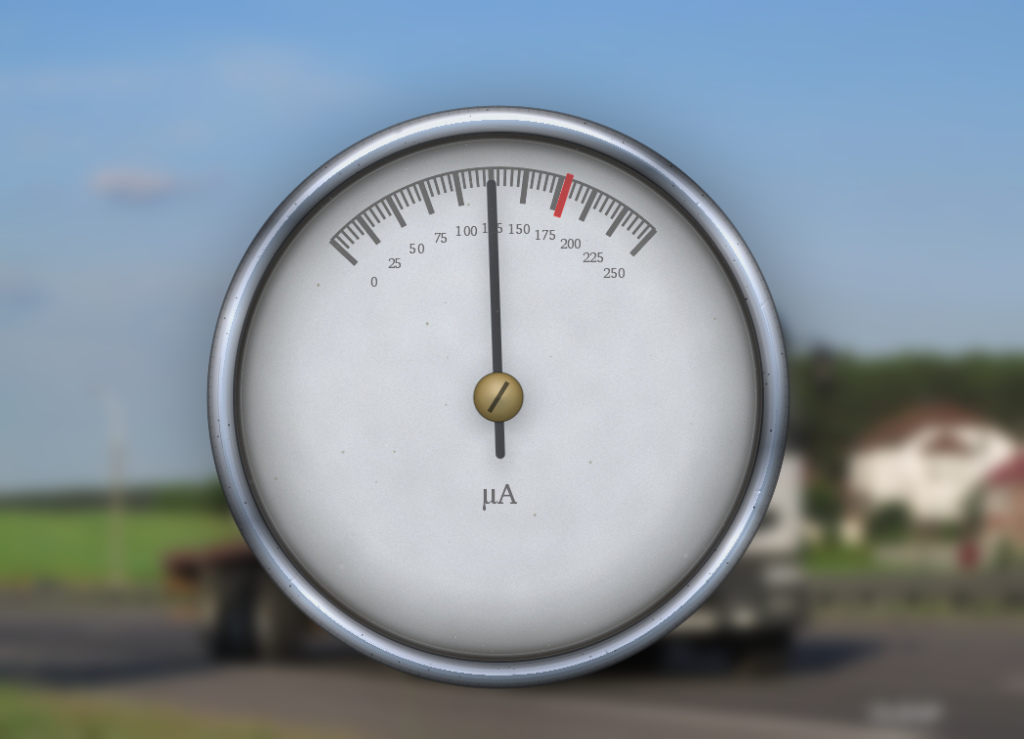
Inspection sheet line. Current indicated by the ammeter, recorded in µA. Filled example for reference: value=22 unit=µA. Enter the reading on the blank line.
value=125 unit=µA
